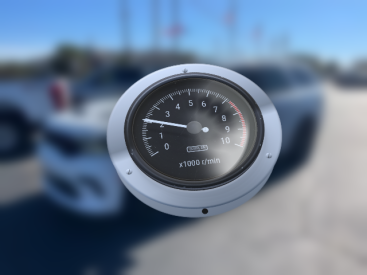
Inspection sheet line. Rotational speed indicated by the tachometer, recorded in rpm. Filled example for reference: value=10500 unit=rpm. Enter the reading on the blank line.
value=2000 unit=rpm
